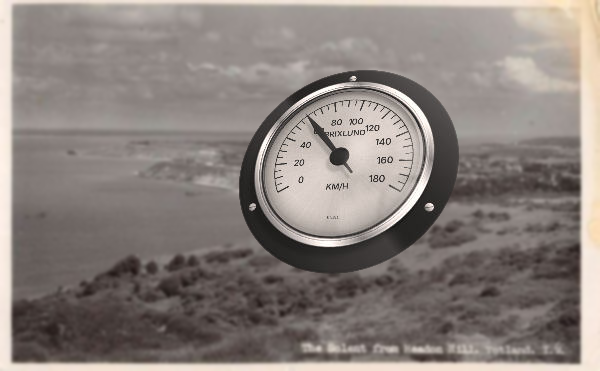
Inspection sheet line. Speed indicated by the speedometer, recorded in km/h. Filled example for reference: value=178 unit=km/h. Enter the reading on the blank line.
value=60 unit=km/h
